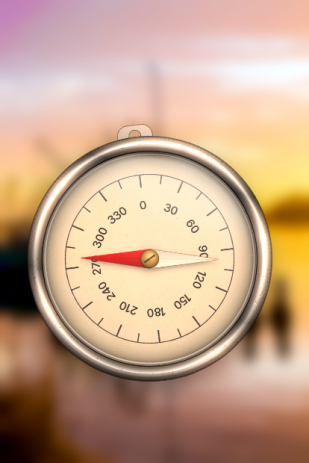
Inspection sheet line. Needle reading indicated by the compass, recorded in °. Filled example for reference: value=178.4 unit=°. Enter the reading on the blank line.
value=277.5 unit=°
